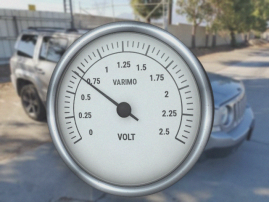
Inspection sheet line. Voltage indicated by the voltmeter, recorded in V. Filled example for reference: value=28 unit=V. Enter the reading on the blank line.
value=0.7 unit=V
